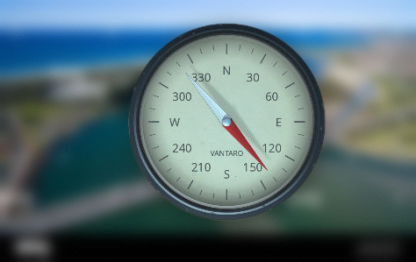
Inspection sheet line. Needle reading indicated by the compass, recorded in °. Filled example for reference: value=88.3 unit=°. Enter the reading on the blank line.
value=140 unit=°
